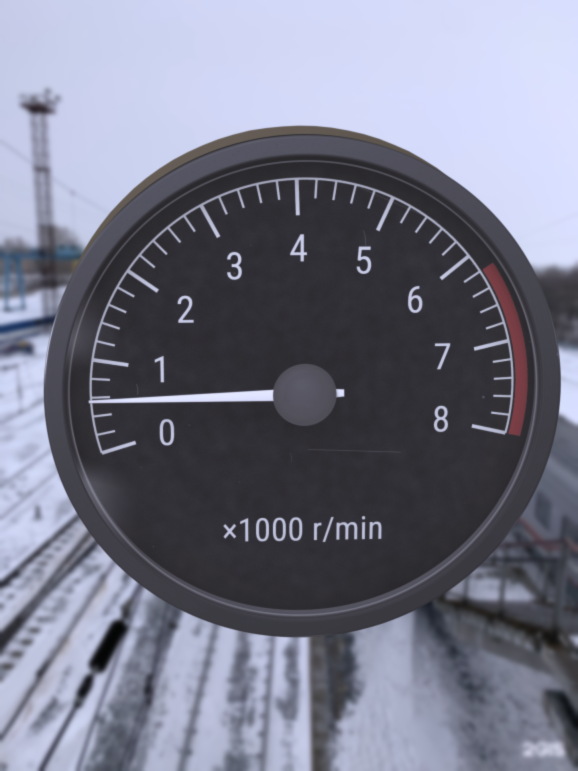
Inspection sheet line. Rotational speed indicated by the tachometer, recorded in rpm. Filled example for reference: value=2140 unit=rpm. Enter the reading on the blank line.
value=600 unit=rpm
